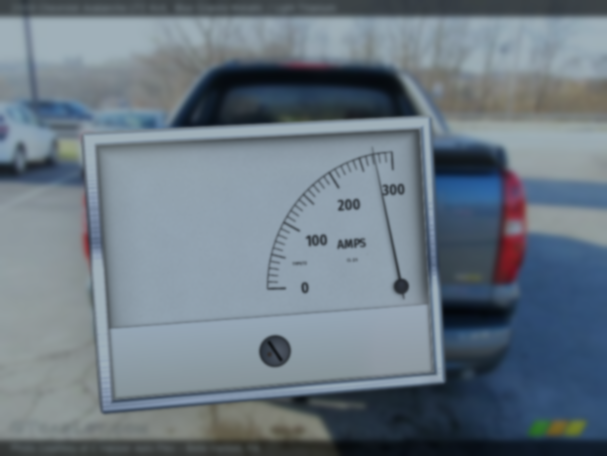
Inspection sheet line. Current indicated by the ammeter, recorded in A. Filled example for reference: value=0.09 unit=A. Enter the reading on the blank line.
value=270 unit=A
